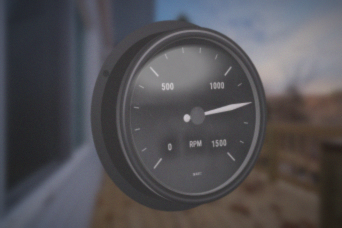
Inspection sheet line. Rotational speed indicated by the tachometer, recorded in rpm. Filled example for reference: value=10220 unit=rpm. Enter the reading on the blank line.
value=1200 unit=rpm
